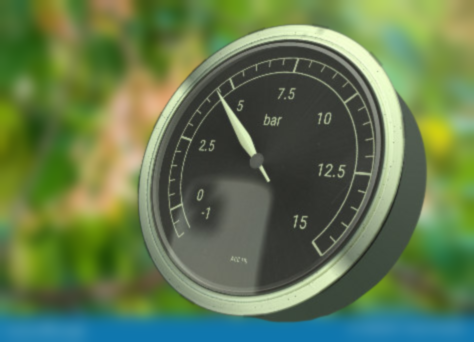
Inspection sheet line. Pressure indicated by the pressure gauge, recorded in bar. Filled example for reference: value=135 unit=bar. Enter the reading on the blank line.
value=4.5 unit=bar
